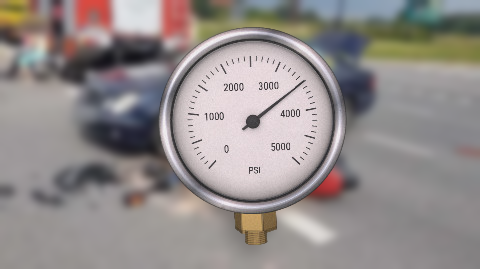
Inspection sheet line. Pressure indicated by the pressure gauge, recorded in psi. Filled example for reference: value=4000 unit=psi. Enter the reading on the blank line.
value=3500 unit=psi
